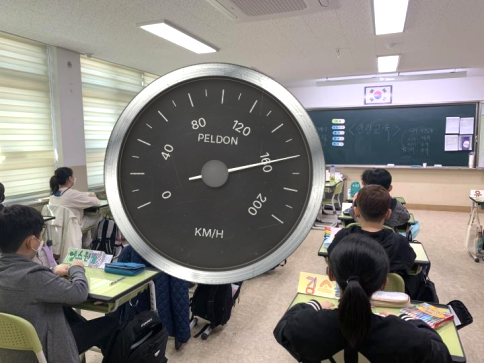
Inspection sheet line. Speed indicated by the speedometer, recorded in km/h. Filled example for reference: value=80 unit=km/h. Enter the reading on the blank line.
value=160 unit=km/h
